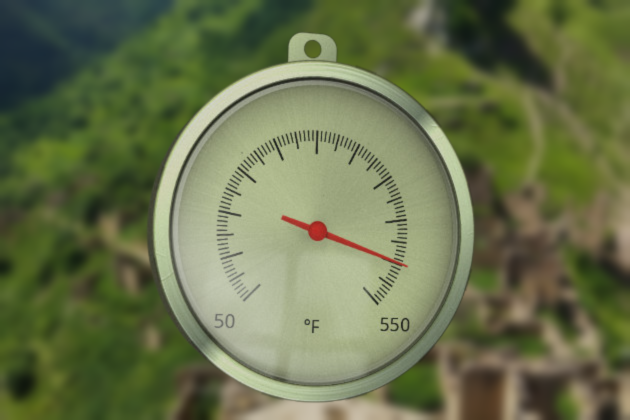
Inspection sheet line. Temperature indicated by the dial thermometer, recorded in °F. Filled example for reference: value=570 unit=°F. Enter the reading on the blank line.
value=500 unit=°F
